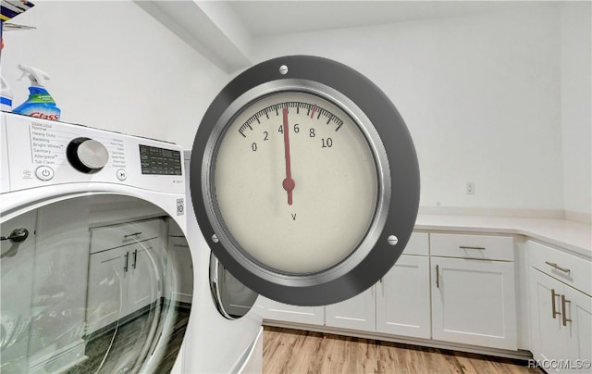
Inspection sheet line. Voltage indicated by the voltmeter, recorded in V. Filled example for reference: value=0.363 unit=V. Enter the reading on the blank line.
value=5 unit=V
